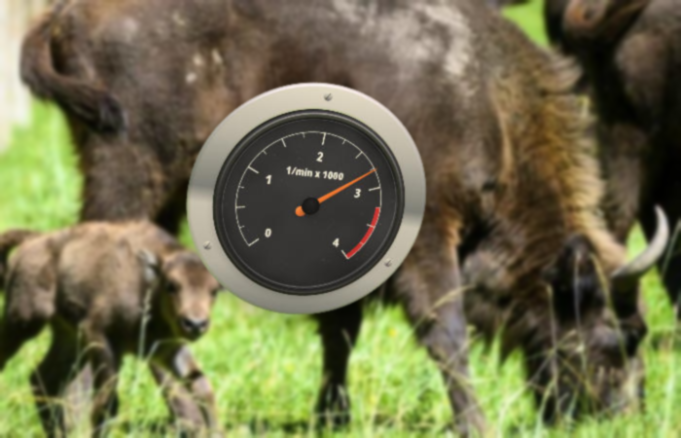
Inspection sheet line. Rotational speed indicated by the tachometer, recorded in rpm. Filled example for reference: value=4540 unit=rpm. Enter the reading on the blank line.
value=2750 unit=rpm
